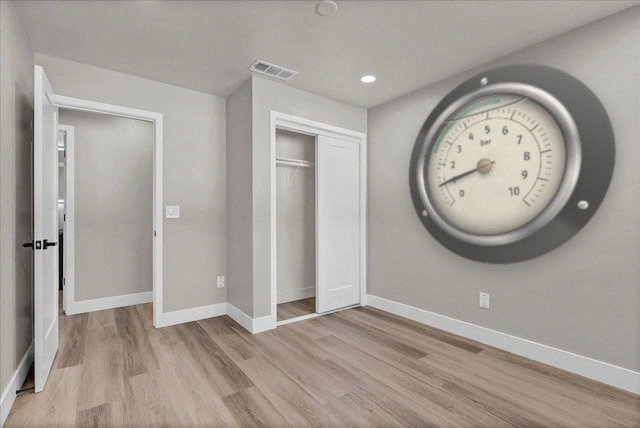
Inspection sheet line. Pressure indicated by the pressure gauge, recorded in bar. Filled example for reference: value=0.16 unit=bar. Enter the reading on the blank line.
value=1 unit=bar
